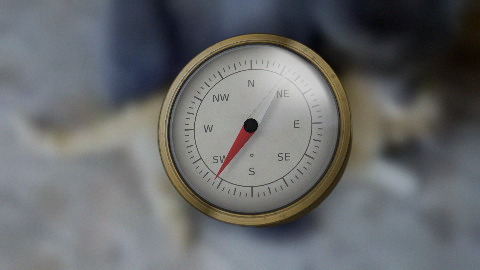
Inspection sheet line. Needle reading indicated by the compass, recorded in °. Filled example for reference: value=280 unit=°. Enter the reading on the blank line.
value=215 unit=°
